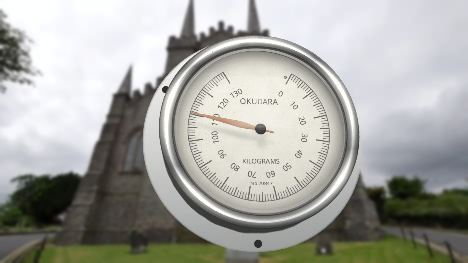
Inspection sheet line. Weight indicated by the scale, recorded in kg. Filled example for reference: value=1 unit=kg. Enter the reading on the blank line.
value=110 unit=kg
